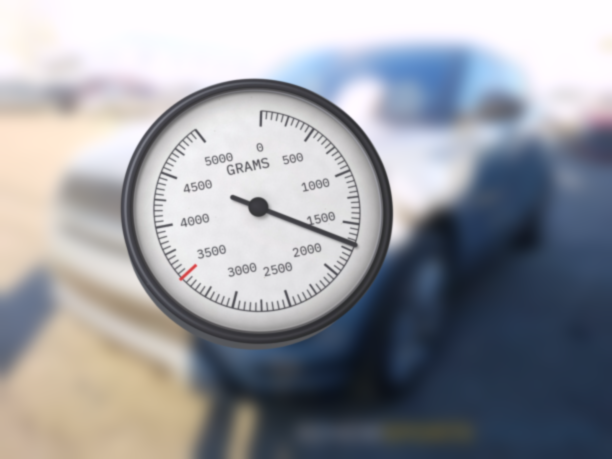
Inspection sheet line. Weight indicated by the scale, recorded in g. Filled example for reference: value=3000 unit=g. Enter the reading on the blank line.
value=1700 unit=g
